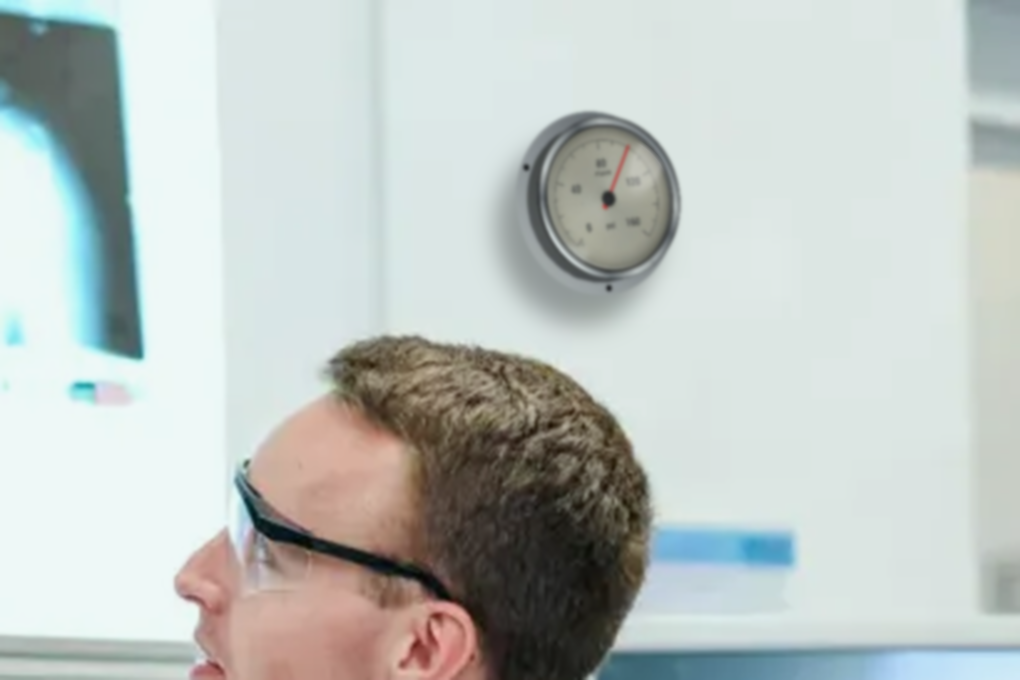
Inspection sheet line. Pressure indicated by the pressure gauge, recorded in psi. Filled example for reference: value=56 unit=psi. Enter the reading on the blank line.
value=100 unit=psi
